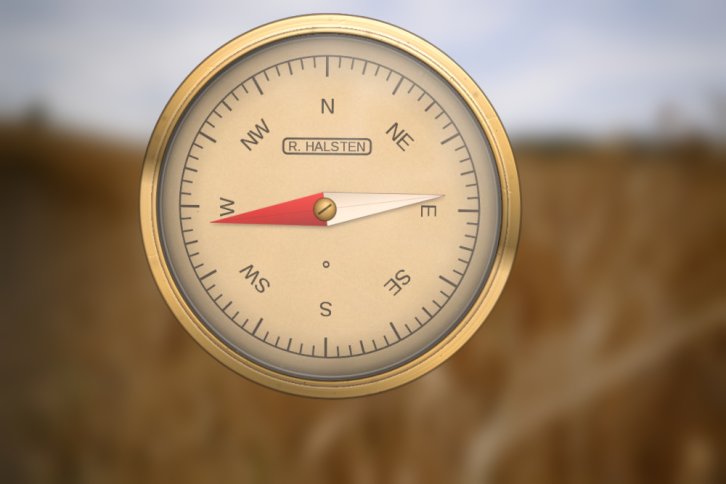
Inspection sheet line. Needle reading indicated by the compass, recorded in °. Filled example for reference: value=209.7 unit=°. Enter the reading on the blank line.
value=262.5 unit=°
